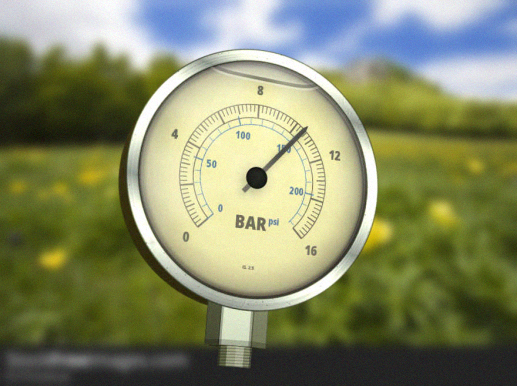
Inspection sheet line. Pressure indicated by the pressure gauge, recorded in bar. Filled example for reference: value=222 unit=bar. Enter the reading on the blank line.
value=10.4 unit=bar
